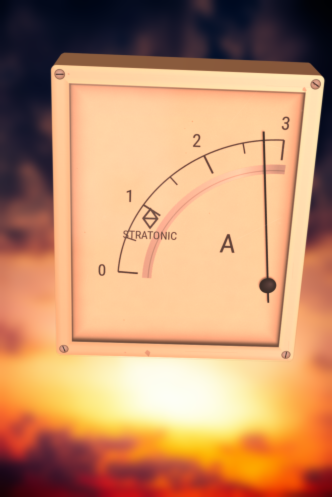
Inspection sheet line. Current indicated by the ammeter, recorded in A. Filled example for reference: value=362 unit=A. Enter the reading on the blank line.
value=2.75 unit=A
